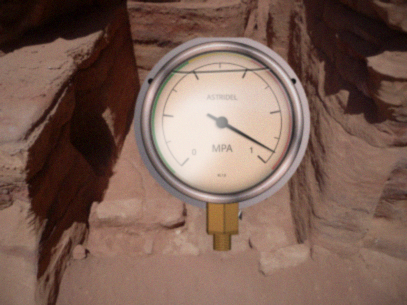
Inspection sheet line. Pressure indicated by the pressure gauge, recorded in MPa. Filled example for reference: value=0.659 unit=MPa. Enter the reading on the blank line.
value=0.95 unit=MPa
